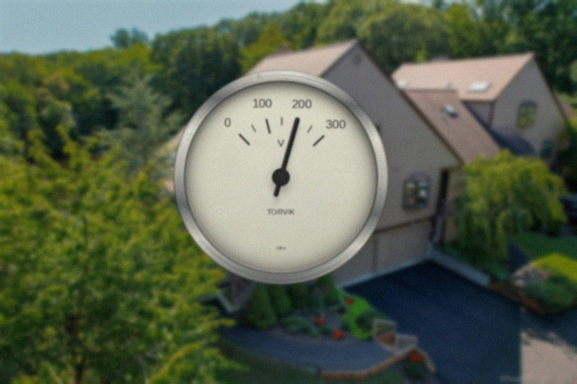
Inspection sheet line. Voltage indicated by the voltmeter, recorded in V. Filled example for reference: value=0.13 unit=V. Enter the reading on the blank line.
value=200 unit=V
